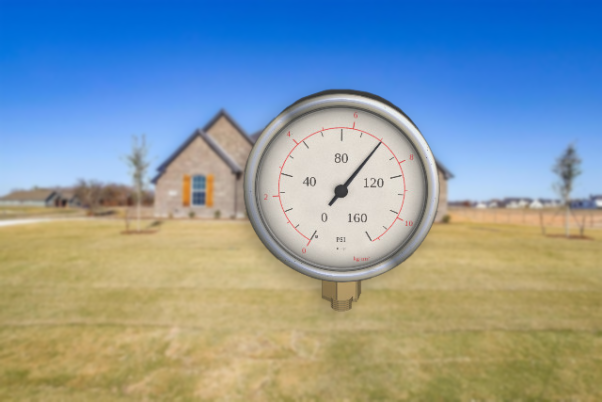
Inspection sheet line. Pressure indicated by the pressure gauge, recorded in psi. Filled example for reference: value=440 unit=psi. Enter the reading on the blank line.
value=100 unit=psi
